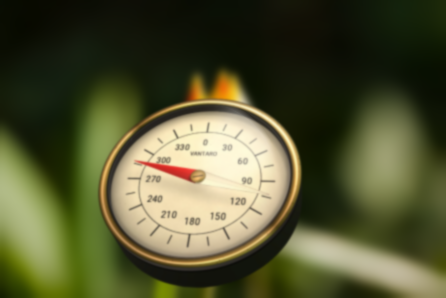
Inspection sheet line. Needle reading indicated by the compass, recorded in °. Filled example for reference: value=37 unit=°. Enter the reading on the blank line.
value=285 unit=°
